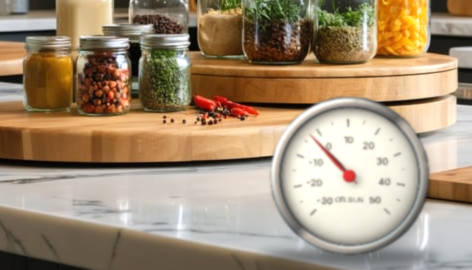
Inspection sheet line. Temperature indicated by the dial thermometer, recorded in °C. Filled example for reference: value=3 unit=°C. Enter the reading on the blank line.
value=-2.5 unit=°C
